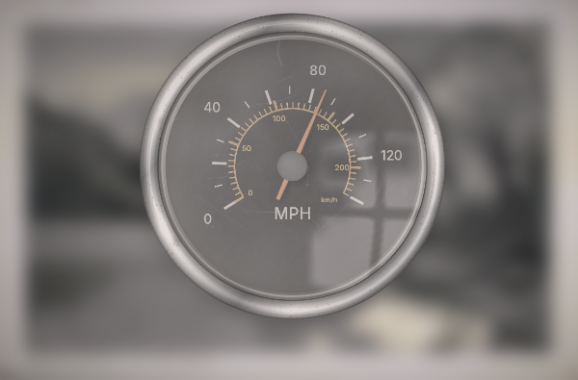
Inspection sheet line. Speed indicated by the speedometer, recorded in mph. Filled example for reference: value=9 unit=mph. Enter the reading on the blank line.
value=85 unit=mph
